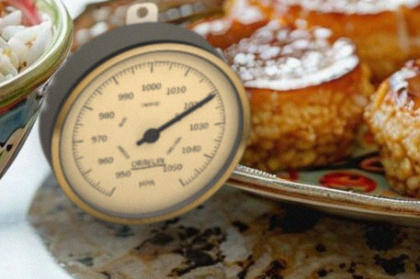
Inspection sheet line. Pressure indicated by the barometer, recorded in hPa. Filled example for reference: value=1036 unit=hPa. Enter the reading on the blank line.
value=1020 unit=hPa
